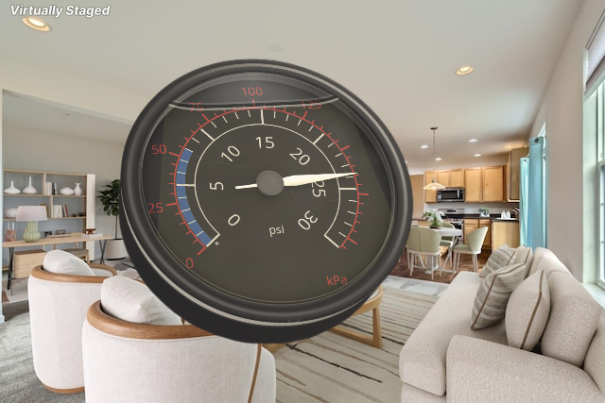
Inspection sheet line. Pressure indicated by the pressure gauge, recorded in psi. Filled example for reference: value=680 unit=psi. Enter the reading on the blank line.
value=24 unit=psi
